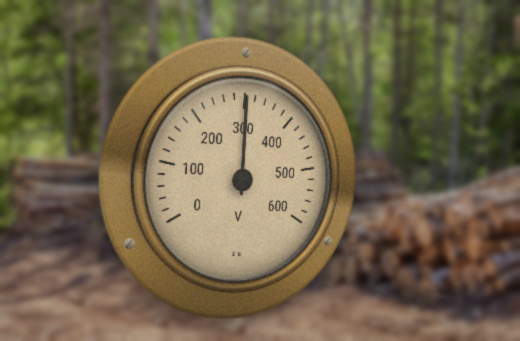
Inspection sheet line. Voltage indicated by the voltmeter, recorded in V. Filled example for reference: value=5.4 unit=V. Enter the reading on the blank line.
value=300 unit=V
